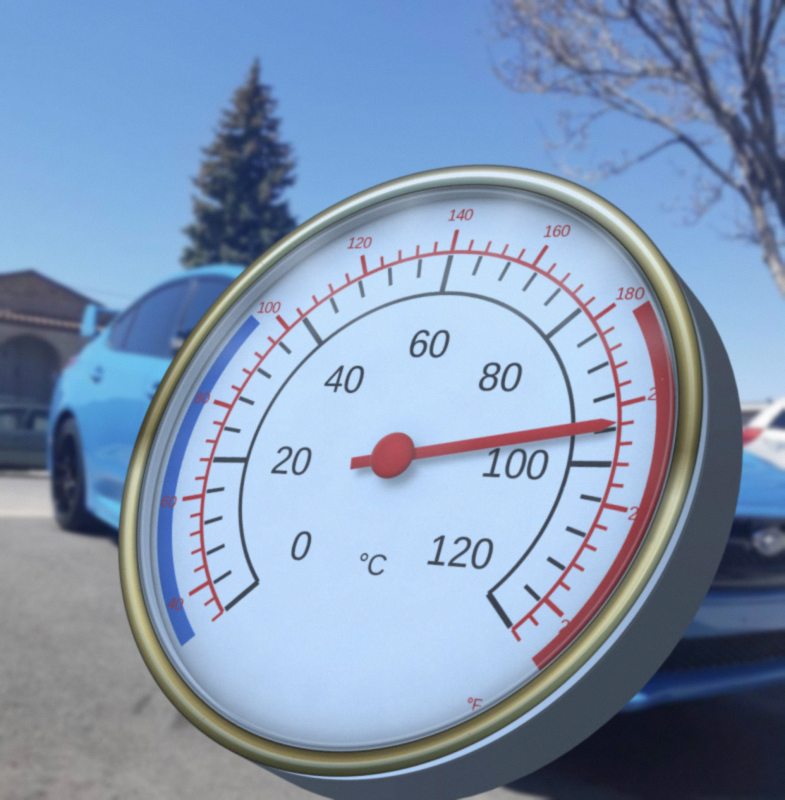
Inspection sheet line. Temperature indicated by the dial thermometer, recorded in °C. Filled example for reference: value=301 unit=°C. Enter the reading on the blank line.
value=96 unit=°C
